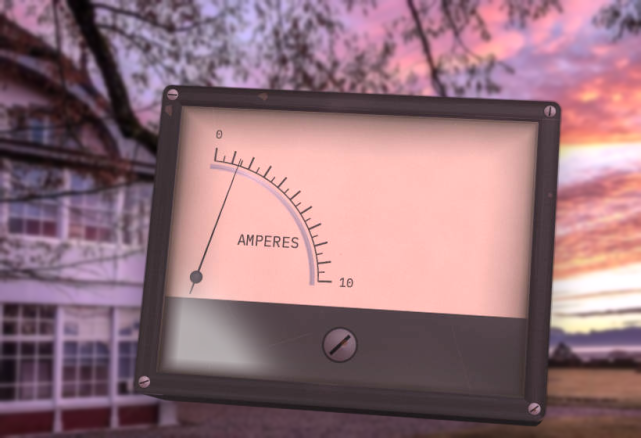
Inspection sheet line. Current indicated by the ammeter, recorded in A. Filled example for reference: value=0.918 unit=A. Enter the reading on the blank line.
value=1.5 unit=A
